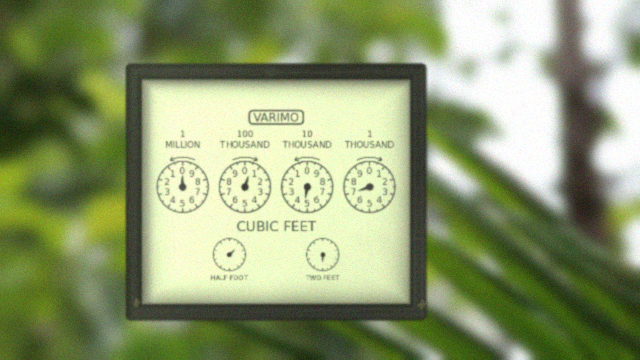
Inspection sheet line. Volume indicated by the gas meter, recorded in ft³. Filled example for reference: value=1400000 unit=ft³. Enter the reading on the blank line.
value=4700 unit=ft³
